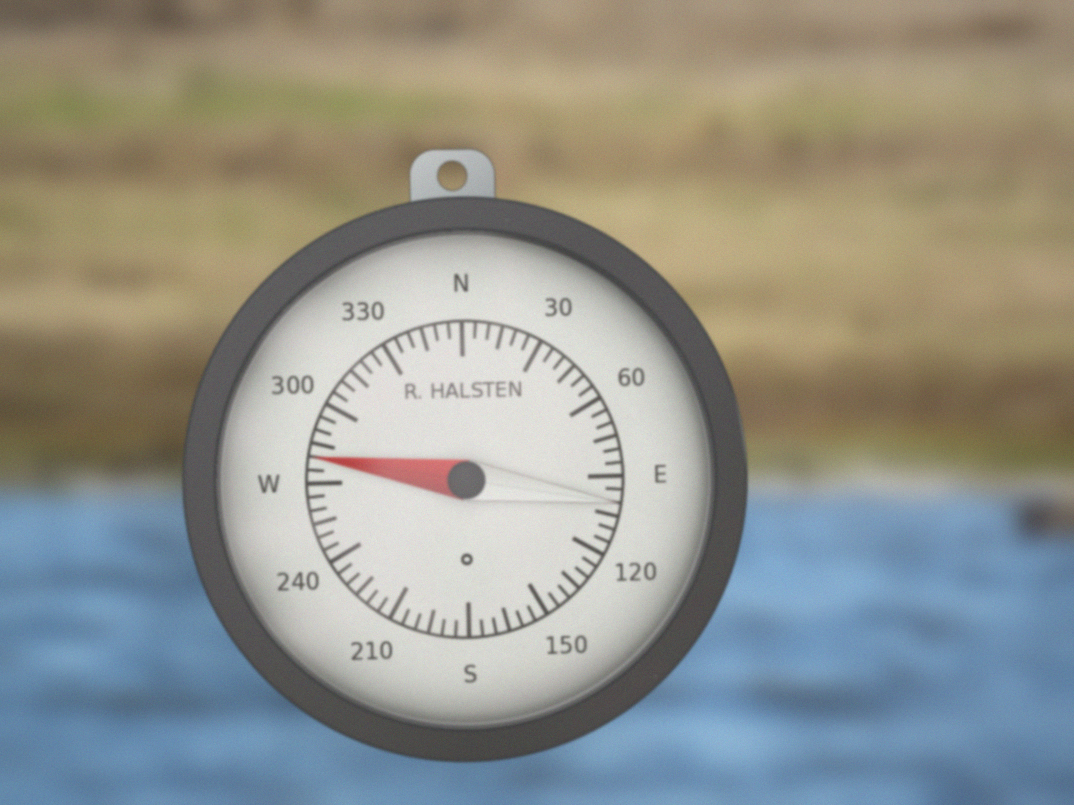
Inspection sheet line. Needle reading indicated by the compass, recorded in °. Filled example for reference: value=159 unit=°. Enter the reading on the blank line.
value=280 unit=°
